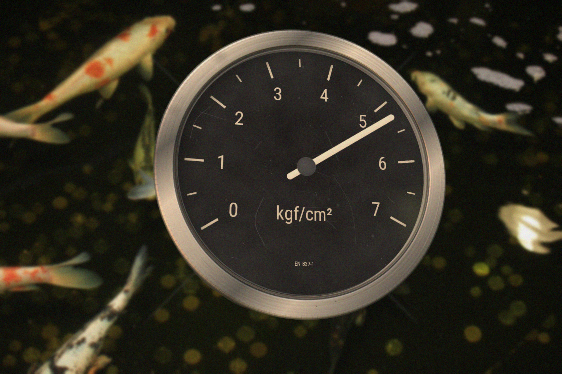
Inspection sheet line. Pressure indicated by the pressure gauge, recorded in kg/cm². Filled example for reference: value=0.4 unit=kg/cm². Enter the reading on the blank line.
value=5.25 unit=kg/cm²
